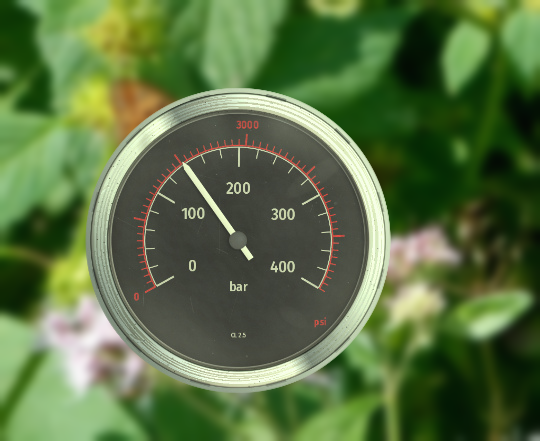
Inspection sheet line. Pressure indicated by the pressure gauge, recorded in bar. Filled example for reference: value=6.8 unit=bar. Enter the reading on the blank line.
value=140 unit=bar
